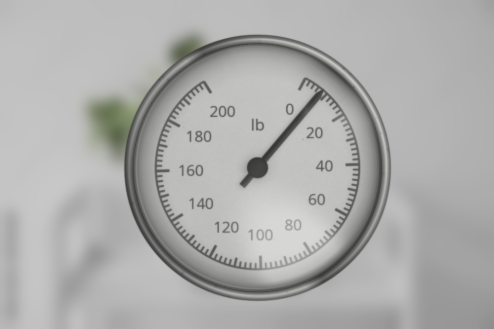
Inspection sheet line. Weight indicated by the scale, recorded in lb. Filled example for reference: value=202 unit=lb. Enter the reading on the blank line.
value=8 unit=lb
